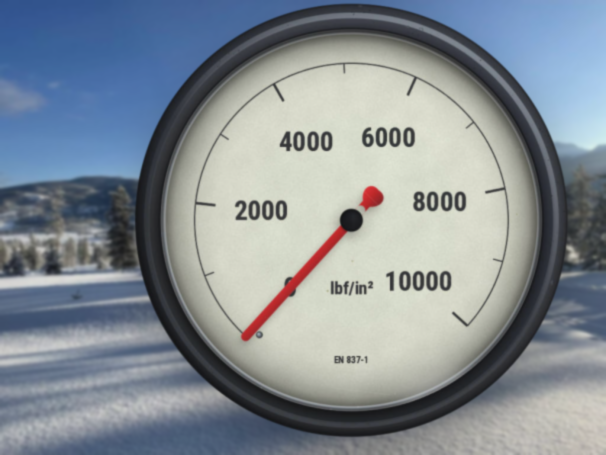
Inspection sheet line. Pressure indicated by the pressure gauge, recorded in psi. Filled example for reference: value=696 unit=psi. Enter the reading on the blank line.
value=0 unit=psi
